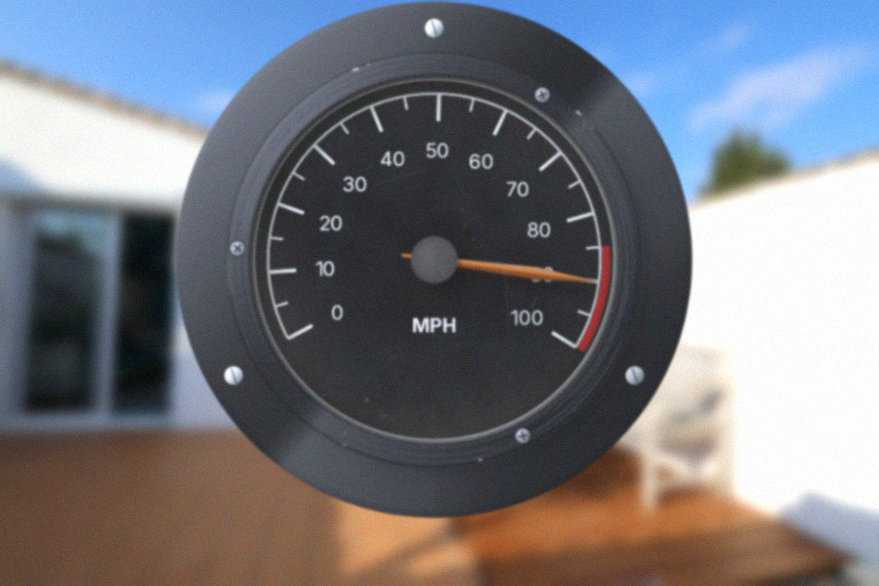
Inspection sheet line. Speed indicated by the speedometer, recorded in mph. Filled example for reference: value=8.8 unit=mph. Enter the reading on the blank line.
value=90 unit=mph
